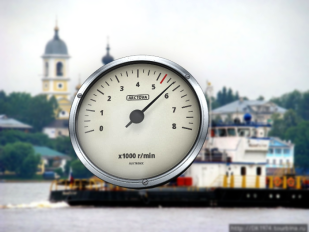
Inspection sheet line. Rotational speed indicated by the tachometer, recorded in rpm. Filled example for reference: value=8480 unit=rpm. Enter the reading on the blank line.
value=5750 unit=rpm
